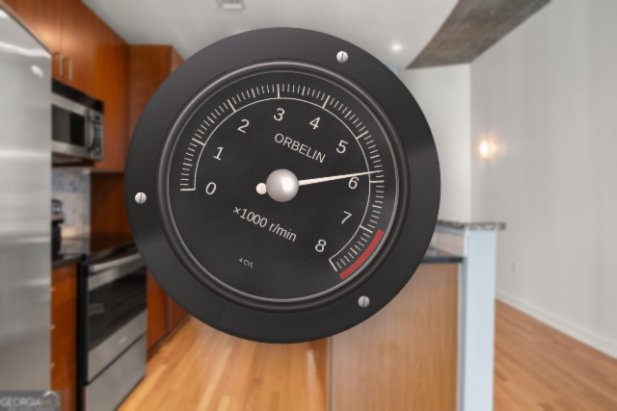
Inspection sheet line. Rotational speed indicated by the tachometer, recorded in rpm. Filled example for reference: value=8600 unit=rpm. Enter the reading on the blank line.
value=5800 unit=rpm
